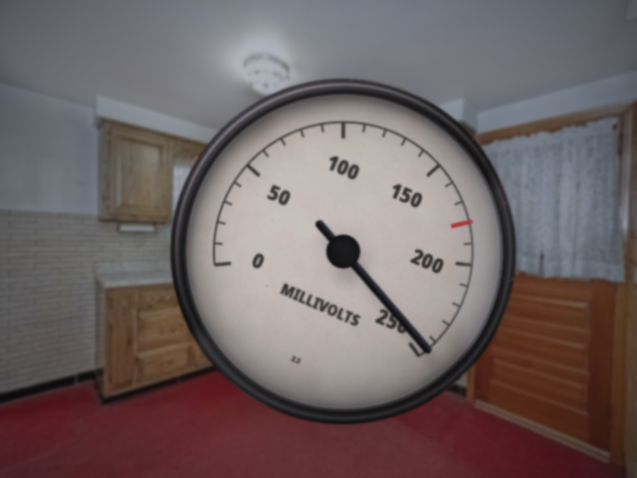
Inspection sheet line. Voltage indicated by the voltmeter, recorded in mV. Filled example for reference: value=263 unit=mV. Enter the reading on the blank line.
value=245 unit=mV
